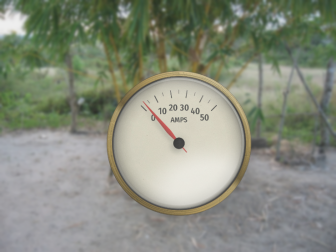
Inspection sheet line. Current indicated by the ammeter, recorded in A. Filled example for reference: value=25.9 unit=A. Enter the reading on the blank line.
value=2.5 unit=A
